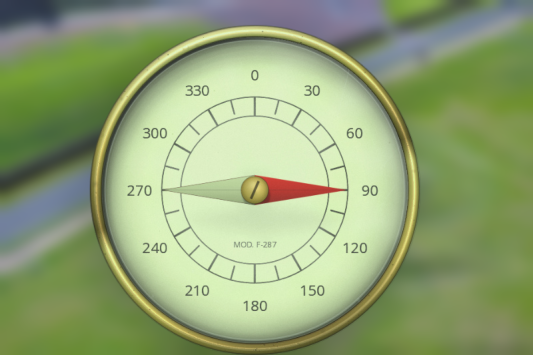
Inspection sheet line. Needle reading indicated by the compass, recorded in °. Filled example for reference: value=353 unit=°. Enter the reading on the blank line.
value=90 unit=°
